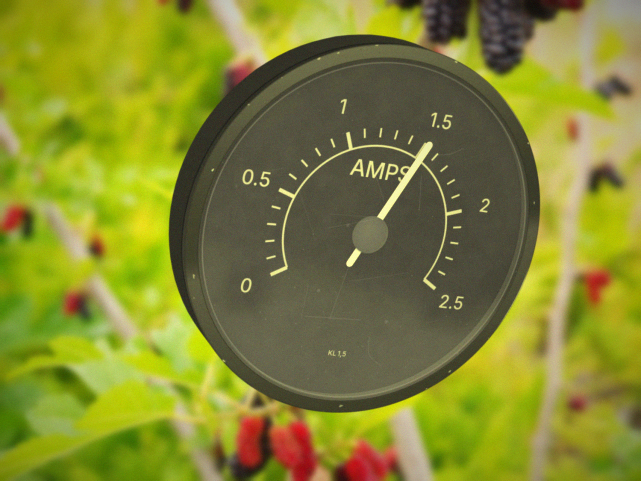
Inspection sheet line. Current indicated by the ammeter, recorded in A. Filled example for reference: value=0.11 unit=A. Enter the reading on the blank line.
value=1.5 unit=A
